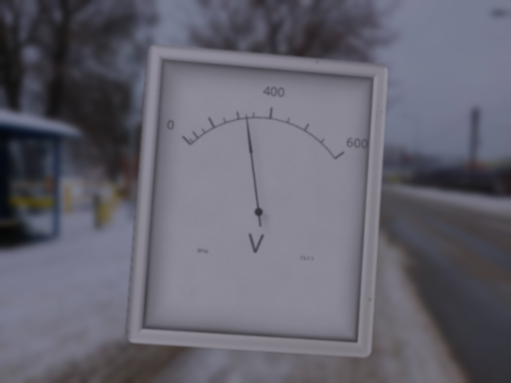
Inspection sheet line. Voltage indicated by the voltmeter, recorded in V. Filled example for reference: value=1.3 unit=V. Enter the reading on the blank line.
value=325 unit=V
